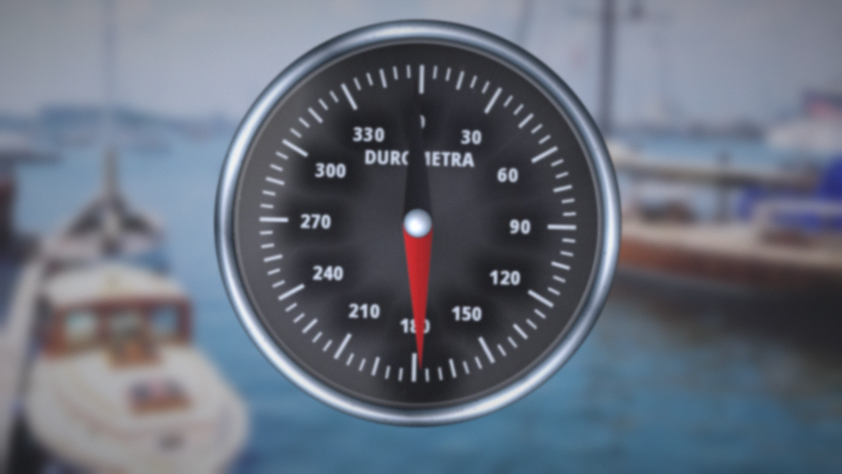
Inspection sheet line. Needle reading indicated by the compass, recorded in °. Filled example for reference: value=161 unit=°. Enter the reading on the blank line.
value=177.5 unit=°
